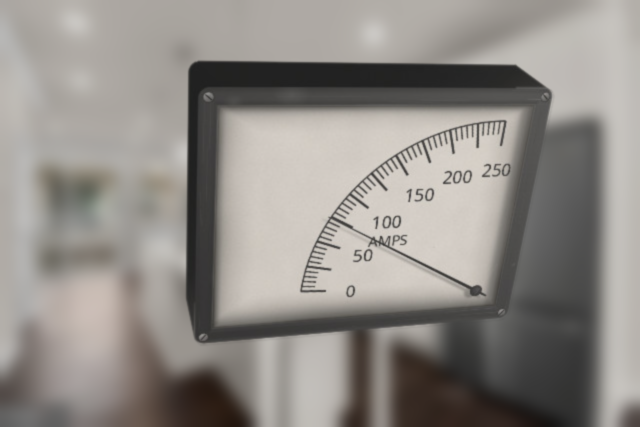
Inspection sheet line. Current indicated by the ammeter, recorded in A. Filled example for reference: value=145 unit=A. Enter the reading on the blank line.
value=75 unit=A
